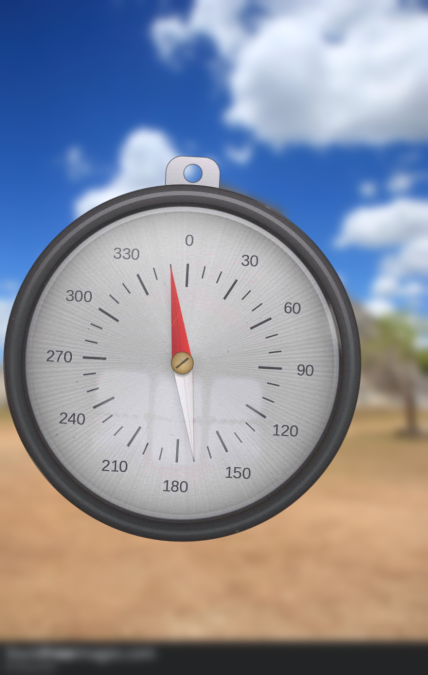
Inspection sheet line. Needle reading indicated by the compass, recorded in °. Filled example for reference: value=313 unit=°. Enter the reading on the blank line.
value=350 unit=°
